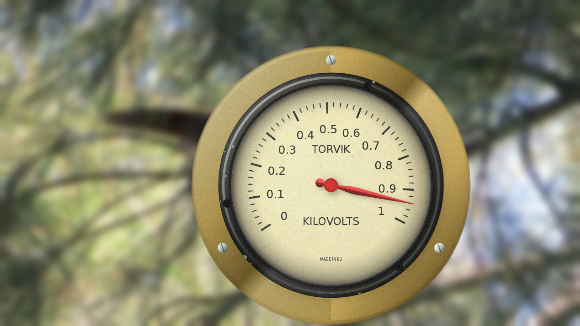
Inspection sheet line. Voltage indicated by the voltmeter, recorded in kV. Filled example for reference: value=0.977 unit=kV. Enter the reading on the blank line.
value=0.94 unit=kV
